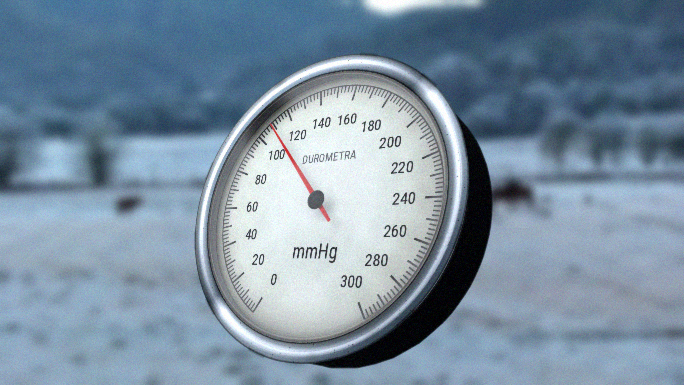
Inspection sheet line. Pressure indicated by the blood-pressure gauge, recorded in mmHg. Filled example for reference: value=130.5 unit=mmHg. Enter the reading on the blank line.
value=110 unit=mmHg
